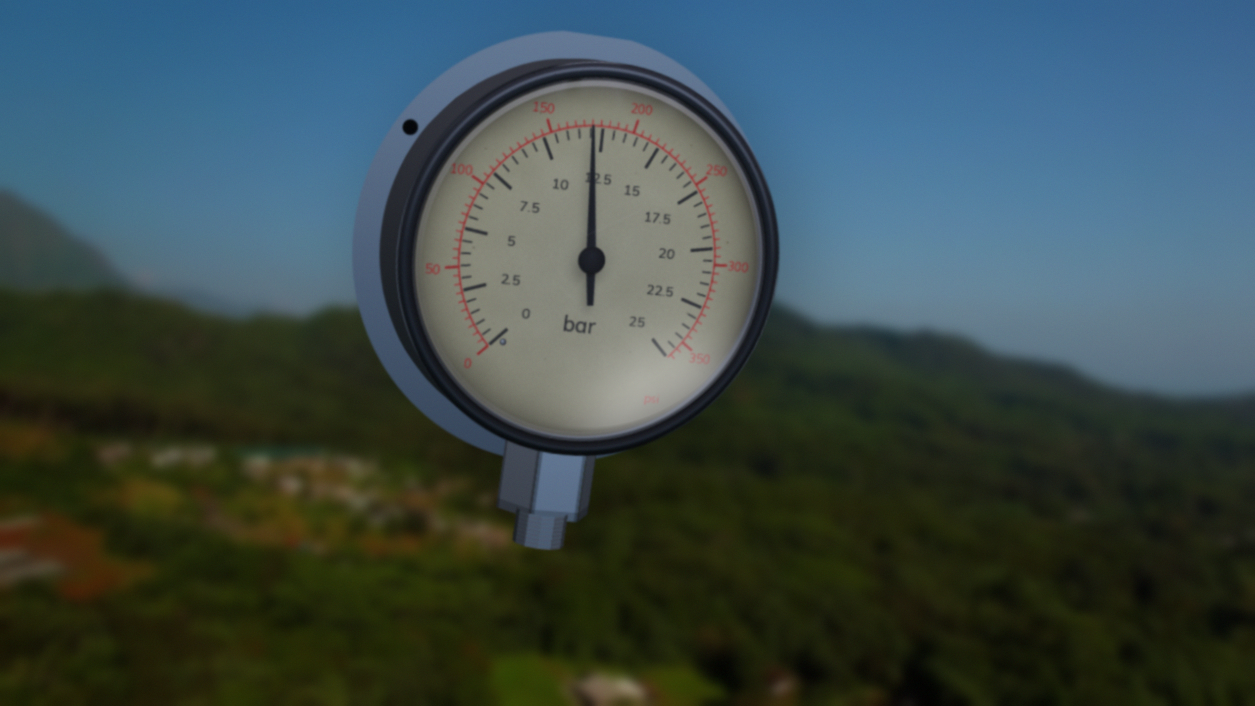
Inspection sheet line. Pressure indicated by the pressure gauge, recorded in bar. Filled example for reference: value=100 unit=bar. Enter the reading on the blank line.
value=12 unit=bar
